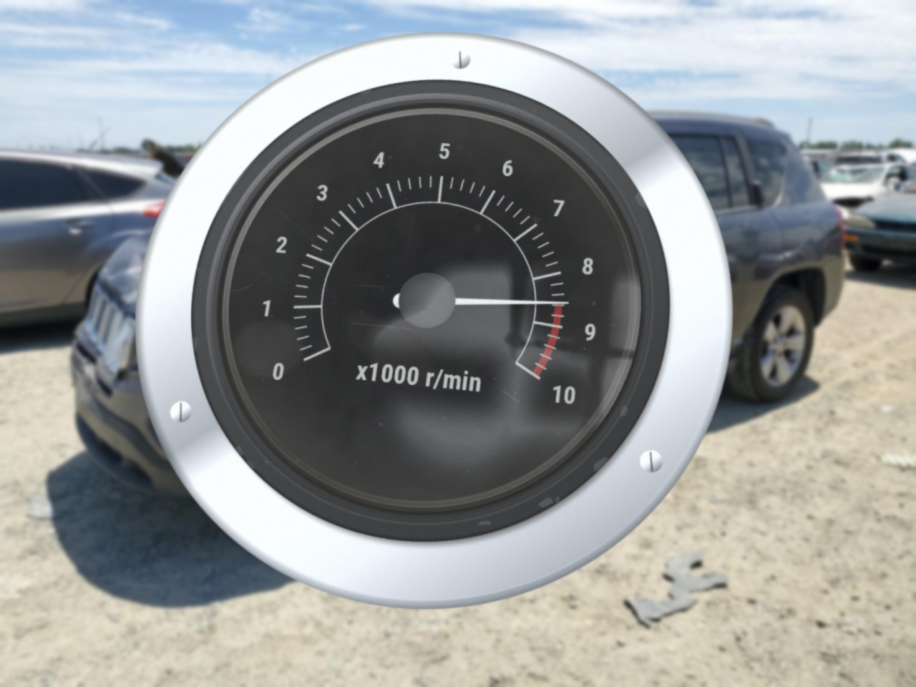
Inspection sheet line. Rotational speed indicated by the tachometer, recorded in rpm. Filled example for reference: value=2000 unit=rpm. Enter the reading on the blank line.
value=8600 unit=rpm
